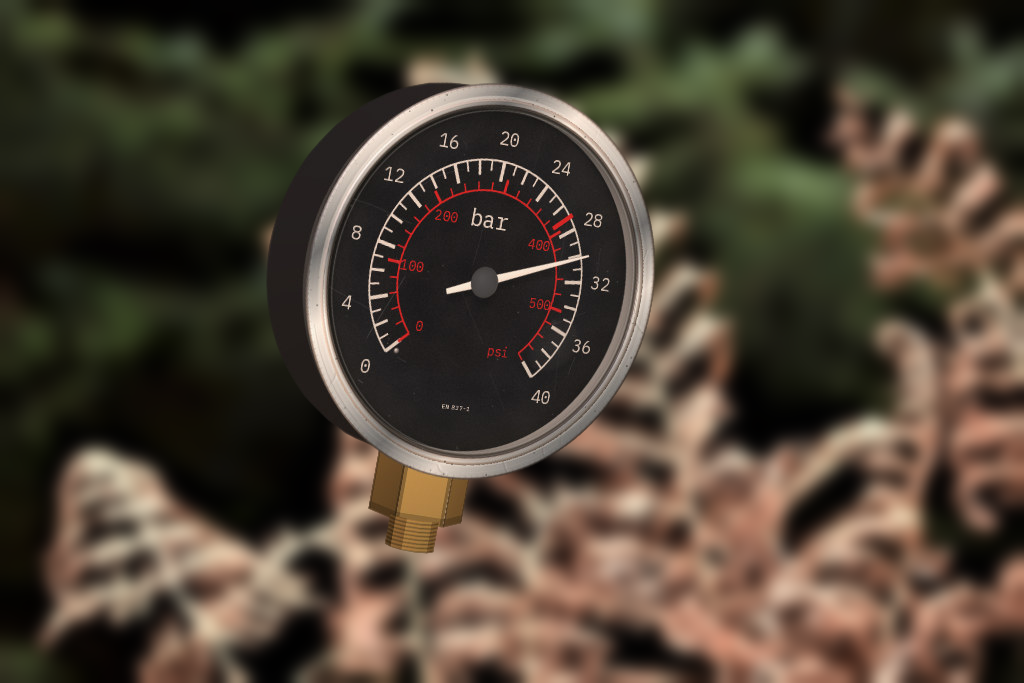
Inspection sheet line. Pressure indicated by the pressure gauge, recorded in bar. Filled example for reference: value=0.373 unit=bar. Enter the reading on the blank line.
value=30 unit=bar
